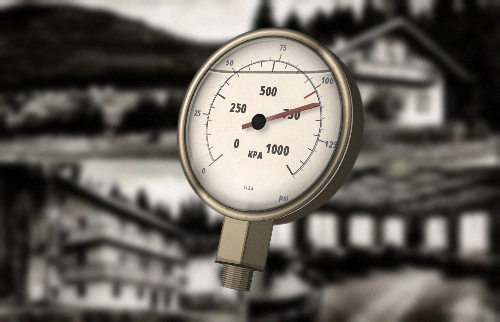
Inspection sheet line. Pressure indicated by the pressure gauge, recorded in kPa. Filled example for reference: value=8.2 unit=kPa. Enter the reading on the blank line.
value=750 unit=kPa
